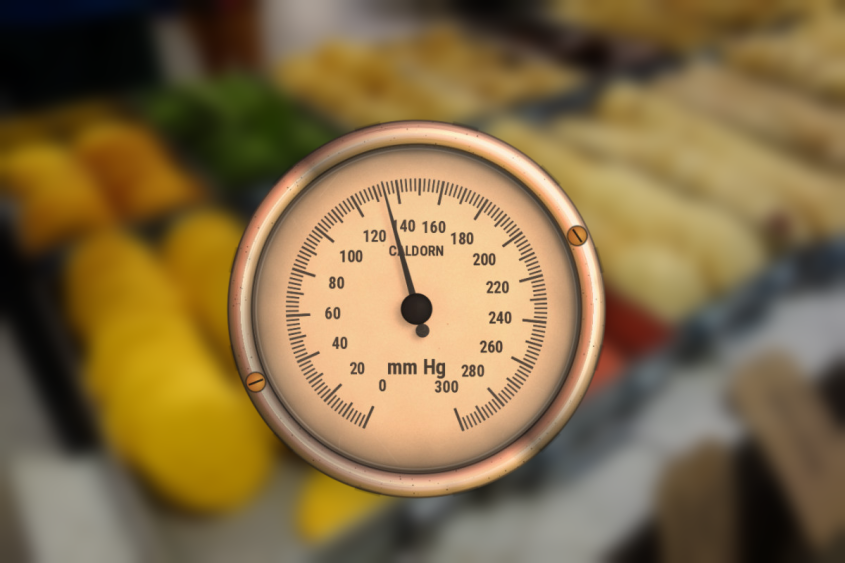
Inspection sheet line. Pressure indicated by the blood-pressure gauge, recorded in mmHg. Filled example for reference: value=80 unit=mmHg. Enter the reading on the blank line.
value=134 unit=mmHg
